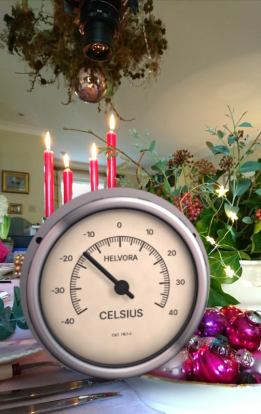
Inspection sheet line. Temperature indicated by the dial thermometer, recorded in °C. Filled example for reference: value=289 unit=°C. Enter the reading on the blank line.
value=-15 unit=°C
